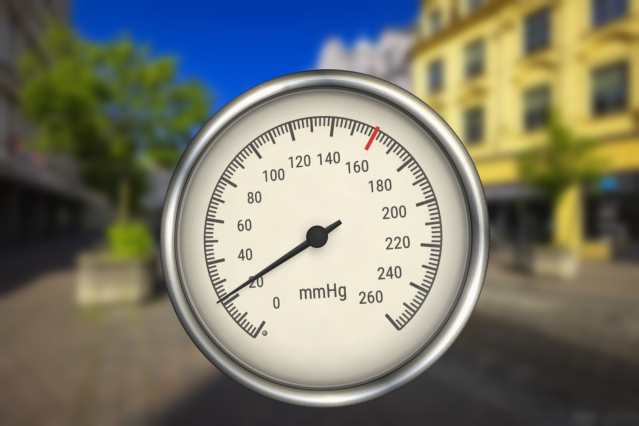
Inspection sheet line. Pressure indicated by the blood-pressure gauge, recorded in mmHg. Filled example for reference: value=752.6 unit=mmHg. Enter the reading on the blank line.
value=22 unit=mmHg
